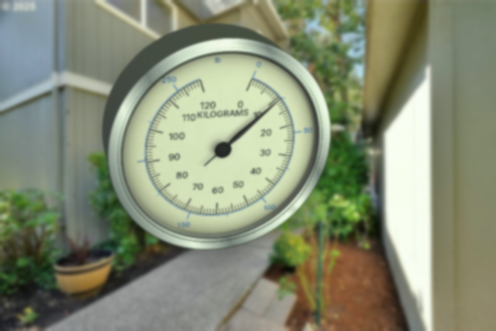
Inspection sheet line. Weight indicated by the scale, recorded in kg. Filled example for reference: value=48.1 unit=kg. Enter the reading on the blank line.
value=10 unit=kg
